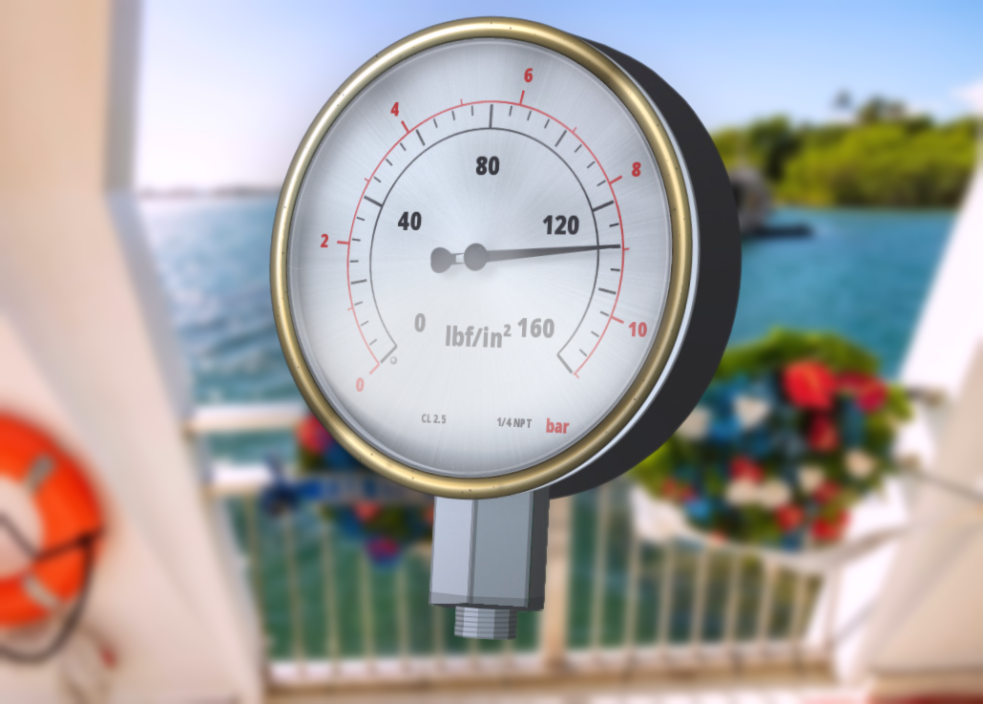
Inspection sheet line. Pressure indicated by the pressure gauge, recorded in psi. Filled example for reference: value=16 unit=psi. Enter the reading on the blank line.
value=130 unit=psi
